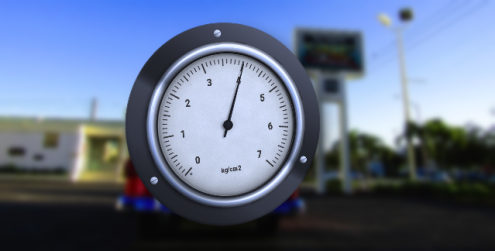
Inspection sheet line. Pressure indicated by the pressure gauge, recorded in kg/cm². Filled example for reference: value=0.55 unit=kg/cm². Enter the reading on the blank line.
value=4 unit=kg/cm²
